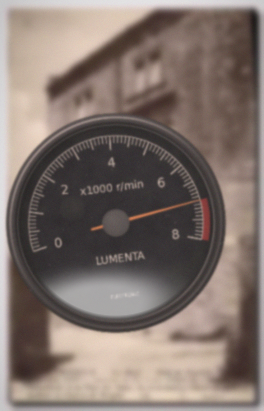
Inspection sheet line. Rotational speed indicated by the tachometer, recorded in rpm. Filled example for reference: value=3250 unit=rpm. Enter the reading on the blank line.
value=7000 unit=rpm
